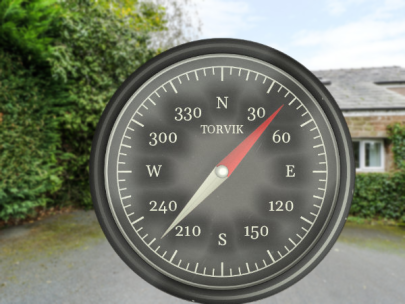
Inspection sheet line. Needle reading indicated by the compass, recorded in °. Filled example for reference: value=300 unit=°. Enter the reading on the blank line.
value=42.5 unit=°
